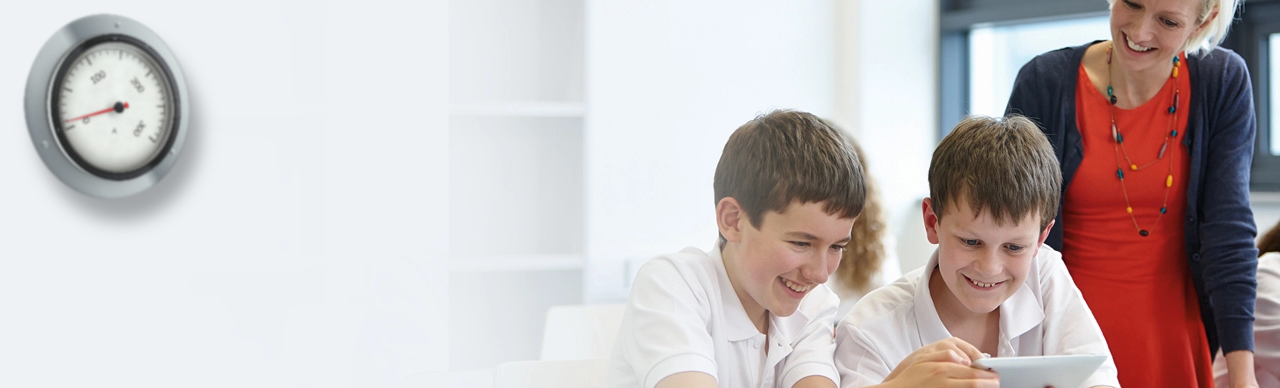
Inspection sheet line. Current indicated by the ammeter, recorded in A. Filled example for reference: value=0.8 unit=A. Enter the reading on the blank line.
value=10 unit=A
